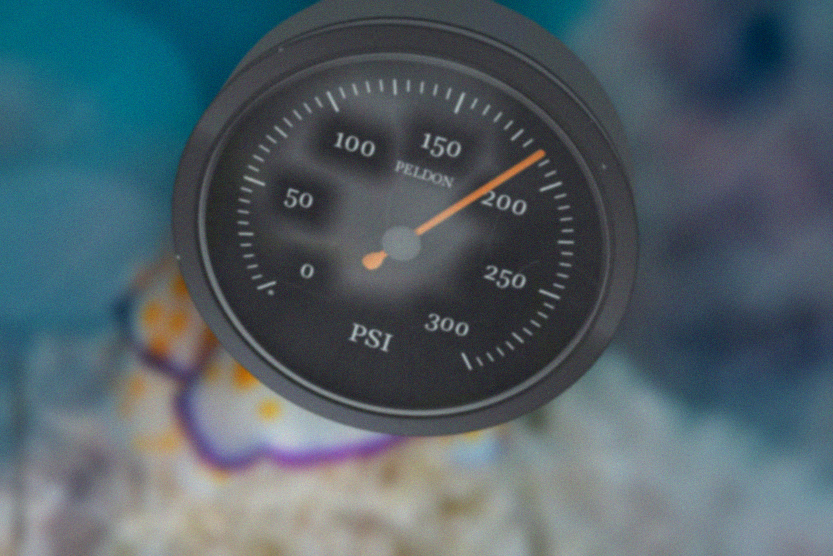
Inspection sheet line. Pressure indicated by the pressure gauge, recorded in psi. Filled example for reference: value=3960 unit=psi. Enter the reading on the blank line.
value=185 unit=psi
